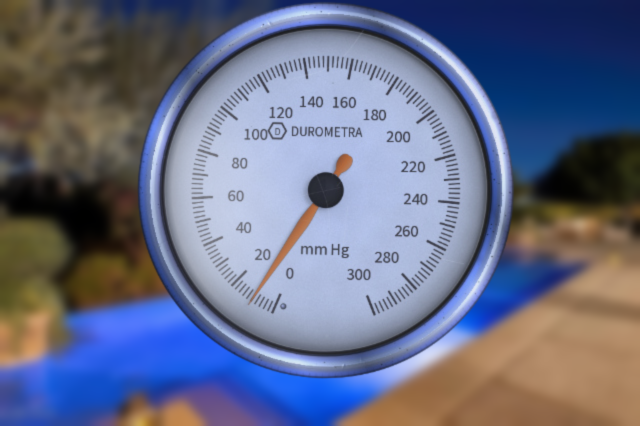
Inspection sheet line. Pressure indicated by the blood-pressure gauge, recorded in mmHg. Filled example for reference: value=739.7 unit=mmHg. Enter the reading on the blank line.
value=10 unit=mmHg
